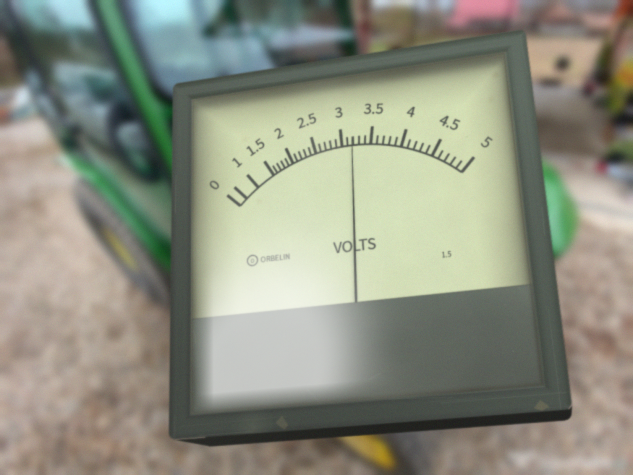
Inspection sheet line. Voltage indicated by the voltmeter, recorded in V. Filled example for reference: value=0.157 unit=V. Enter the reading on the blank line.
value=3.2 unit=V
